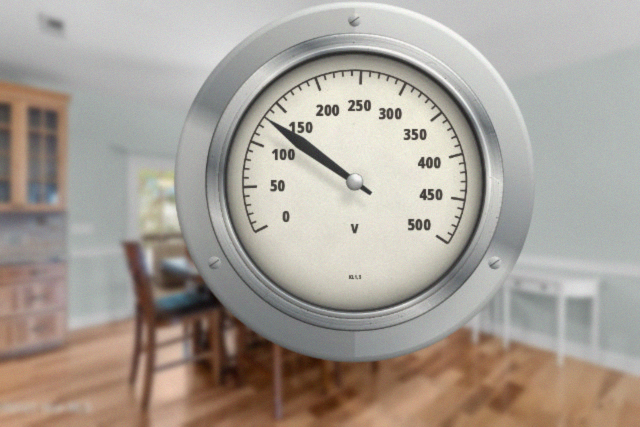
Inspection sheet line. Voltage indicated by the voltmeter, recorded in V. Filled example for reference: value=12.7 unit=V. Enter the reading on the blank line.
value=130 unit=V
